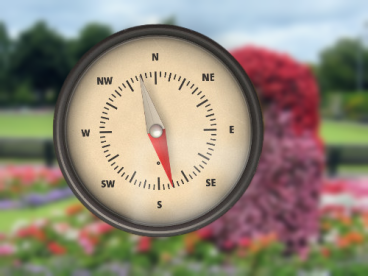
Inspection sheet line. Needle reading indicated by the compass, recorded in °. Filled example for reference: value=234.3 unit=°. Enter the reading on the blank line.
value=165 unit=°
